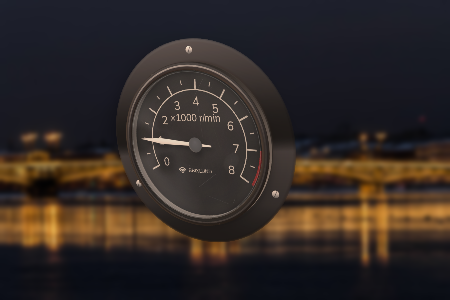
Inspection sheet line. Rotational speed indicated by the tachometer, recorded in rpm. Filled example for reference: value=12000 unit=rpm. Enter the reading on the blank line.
value=1000 unit=rpm
